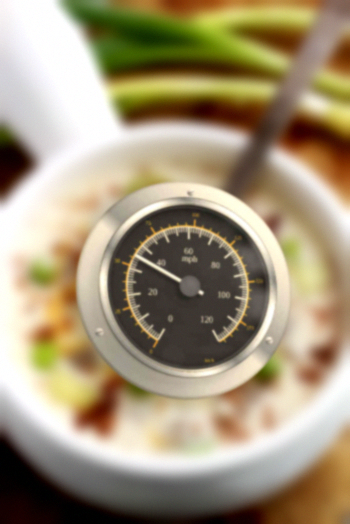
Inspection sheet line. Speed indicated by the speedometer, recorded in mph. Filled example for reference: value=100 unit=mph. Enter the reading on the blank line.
value=35 unit=mph
